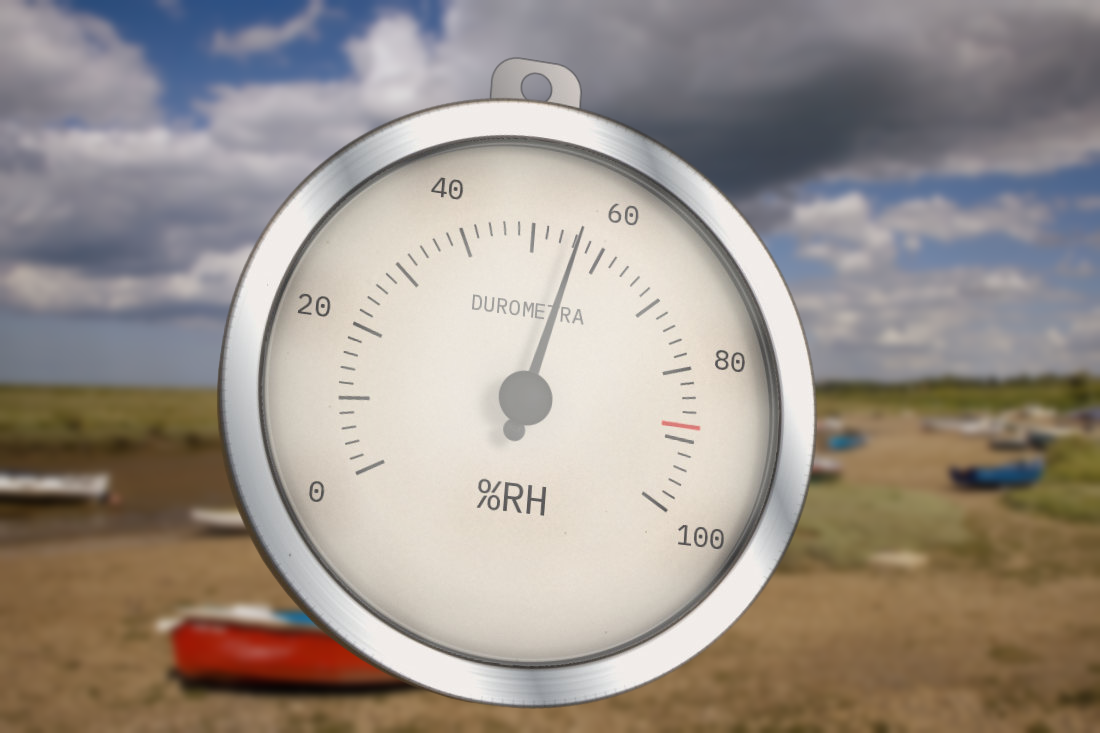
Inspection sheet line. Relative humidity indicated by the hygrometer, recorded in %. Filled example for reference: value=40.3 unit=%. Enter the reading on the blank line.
value=56 unit=%
